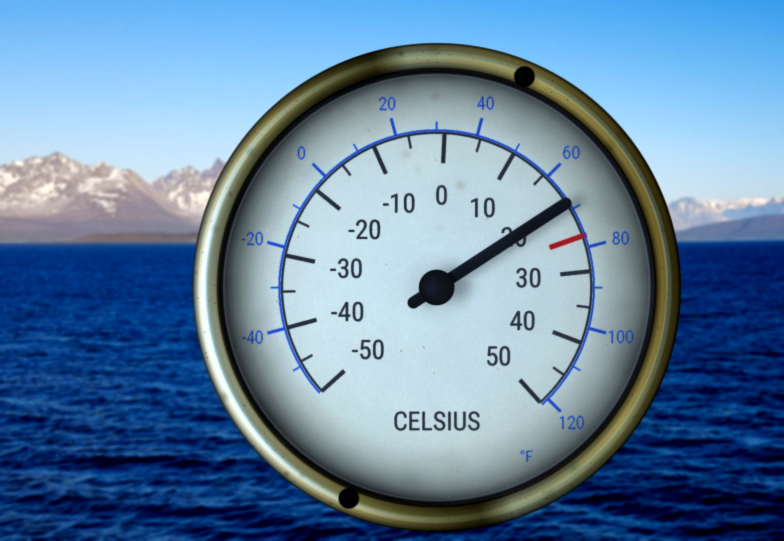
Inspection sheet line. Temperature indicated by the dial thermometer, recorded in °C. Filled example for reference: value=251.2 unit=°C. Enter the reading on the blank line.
value=20 unit=°C
